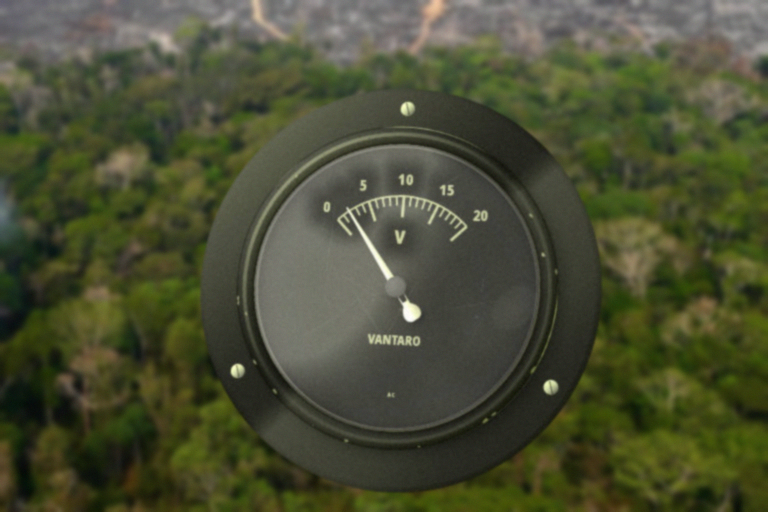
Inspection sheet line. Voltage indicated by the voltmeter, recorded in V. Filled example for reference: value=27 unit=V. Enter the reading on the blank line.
value=2 unit=V
